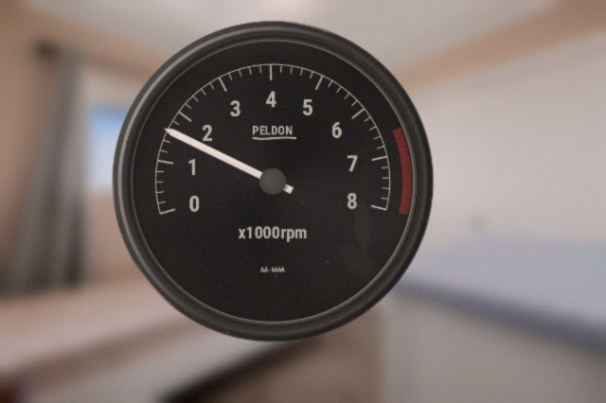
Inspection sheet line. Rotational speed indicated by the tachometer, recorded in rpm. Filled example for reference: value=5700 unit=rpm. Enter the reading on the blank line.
value=1600 unit=rpm
